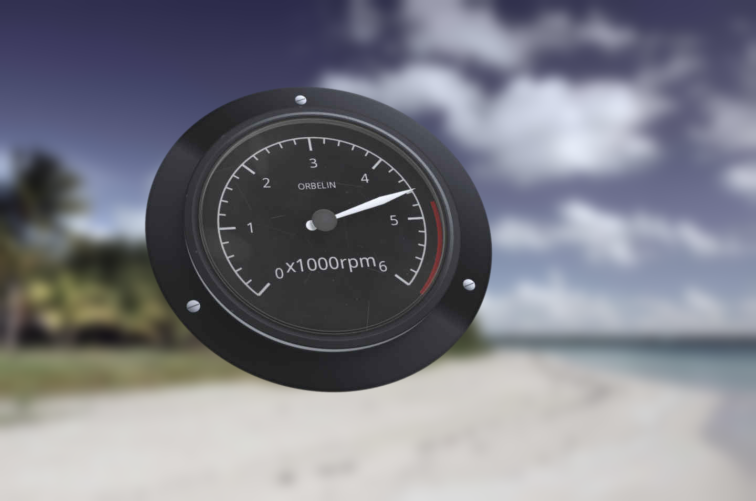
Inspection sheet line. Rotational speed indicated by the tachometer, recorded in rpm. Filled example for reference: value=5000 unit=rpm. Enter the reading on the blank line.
value=4600 unit=rpm
